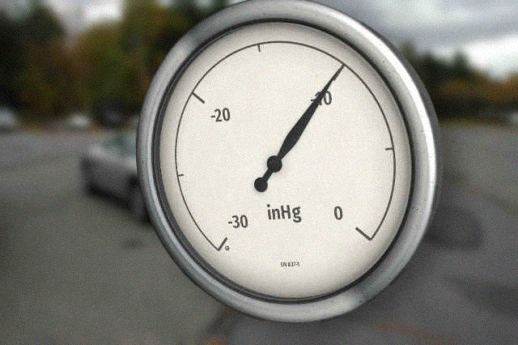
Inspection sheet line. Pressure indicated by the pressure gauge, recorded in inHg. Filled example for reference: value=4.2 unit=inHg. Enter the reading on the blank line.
value=-10 unit=inHg
